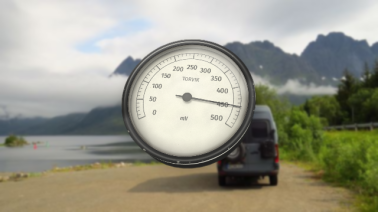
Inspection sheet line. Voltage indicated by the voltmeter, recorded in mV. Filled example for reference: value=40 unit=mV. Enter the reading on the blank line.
value=450 unit=mV
